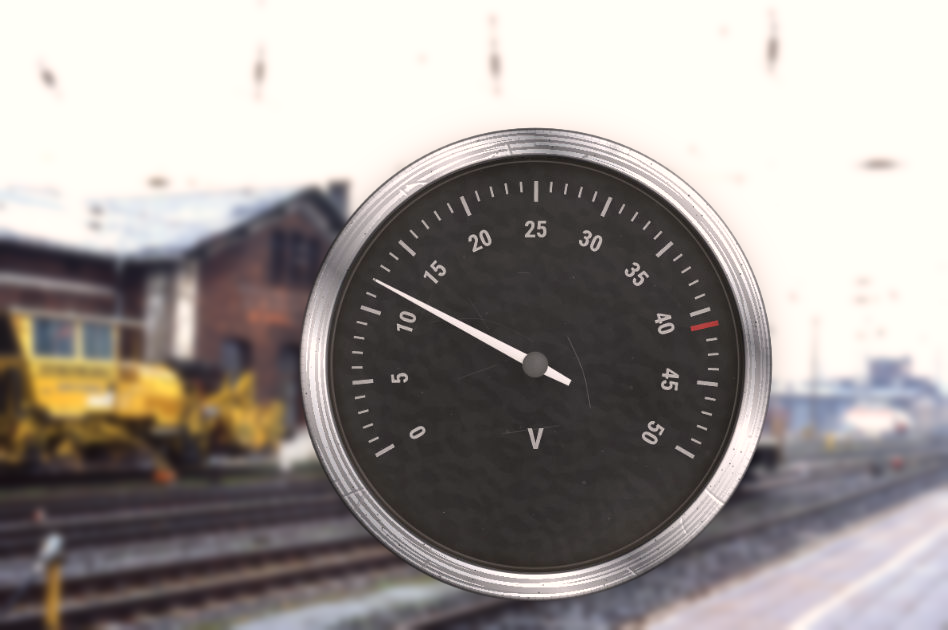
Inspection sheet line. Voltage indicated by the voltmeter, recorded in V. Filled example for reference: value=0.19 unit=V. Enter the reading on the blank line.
value=12 unit=V
